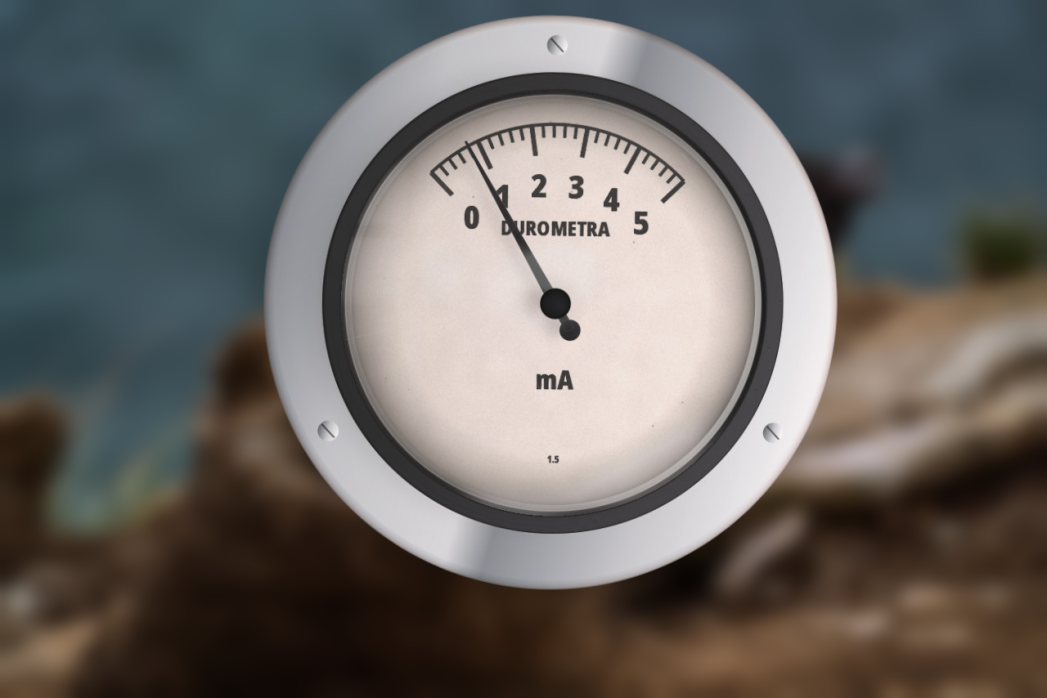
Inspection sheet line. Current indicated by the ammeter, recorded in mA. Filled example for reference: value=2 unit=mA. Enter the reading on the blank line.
value=0.8 unit=mA
